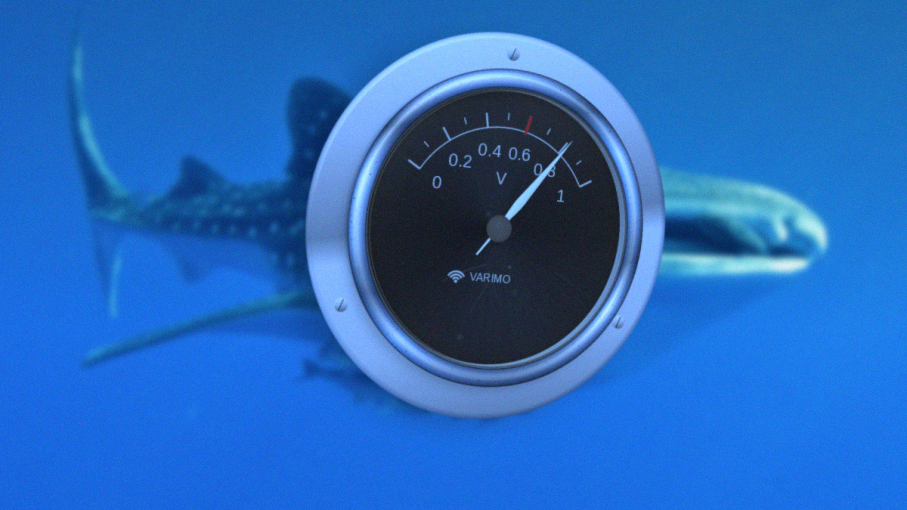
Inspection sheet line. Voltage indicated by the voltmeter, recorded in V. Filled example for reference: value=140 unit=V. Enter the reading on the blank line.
value=0.8 unit=V
